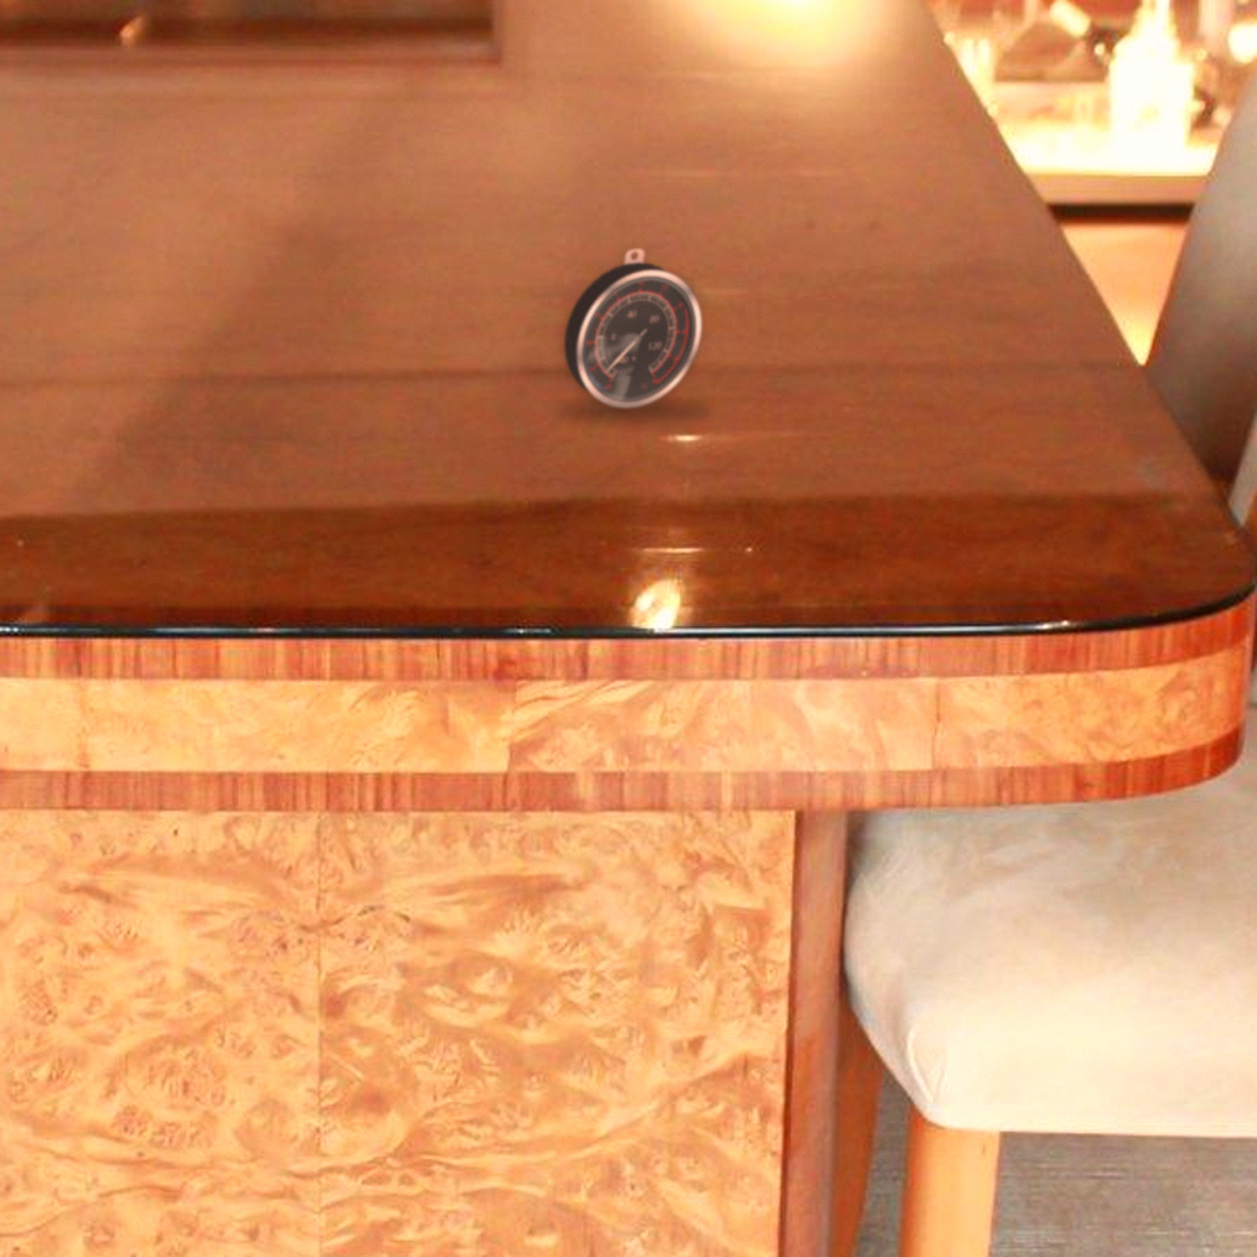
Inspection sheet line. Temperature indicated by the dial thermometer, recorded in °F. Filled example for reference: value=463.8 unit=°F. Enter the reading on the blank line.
value=-30 unit=°F
